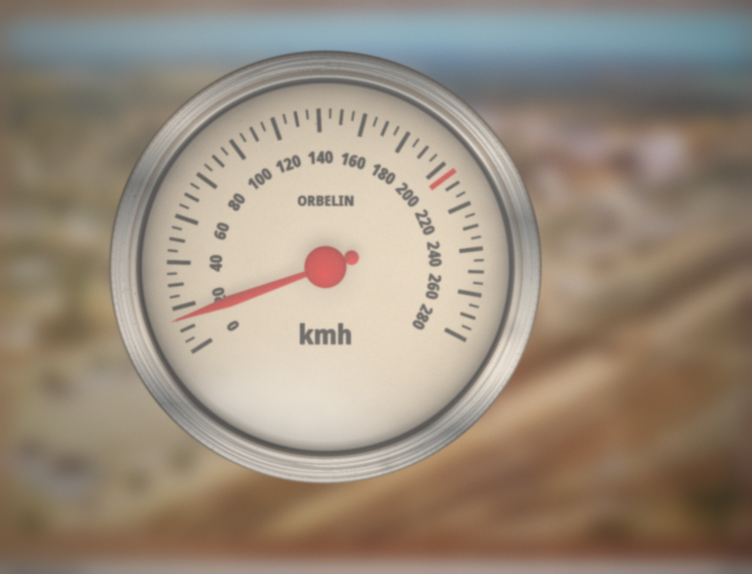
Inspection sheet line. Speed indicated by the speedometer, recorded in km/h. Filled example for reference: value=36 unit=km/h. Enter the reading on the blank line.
value=15 unit=km/h
